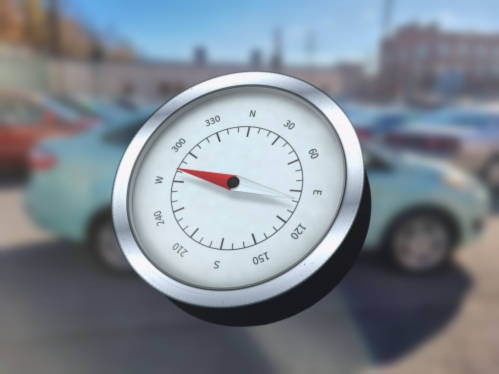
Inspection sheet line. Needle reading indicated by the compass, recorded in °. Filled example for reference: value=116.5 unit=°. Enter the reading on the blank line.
value=280 unit=°
